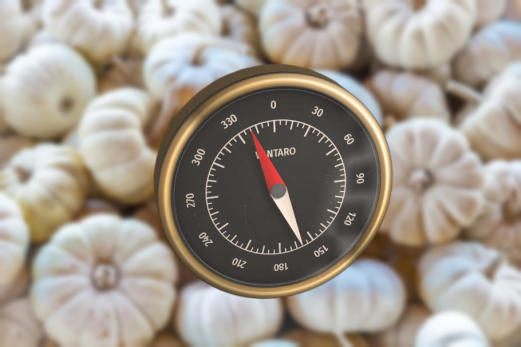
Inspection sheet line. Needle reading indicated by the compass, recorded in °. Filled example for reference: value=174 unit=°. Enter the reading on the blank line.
value=340 unit=°
